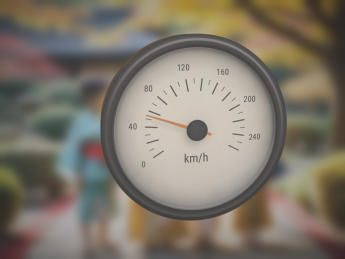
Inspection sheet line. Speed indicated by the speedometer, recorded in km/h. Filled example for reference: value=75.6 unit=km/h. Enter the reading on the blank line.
value=55 unit=km/h
